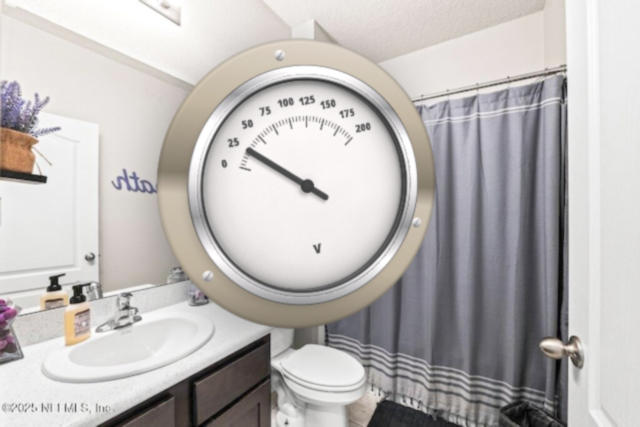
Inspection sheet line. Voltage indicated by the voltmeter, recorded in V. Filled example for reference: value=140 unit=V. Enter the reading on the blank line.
value=25 unit=V
